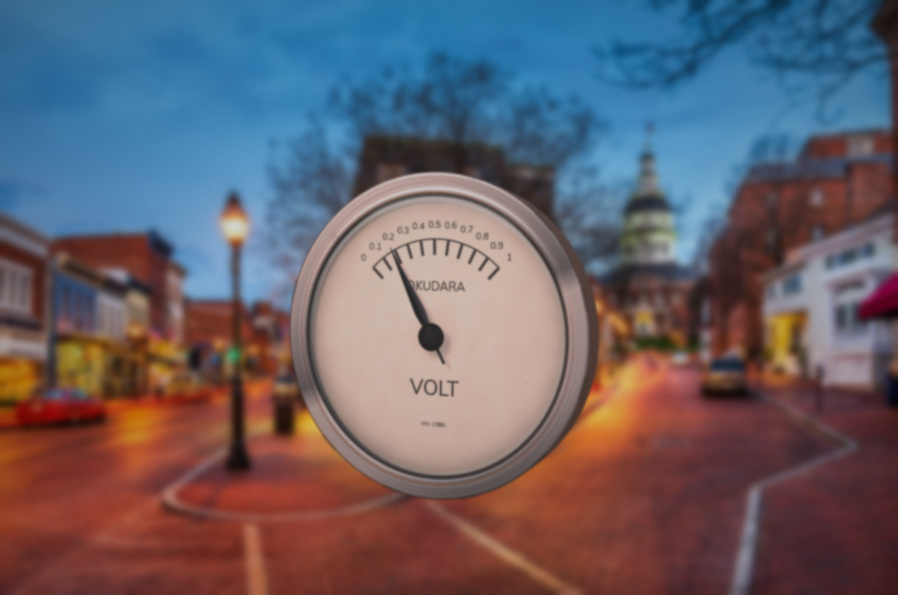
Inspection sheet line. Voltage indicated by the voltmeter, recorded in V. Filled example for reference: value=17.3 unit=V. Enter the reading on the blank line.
value=0.2 unit=V
